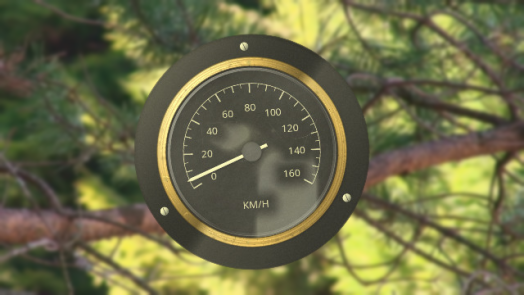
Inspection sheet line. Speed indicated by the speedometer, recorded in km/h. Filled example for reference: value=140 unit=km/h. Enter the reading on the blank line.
value=5 unit=km/h
